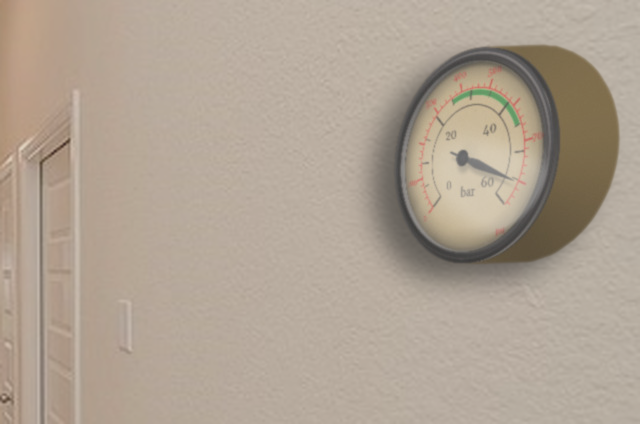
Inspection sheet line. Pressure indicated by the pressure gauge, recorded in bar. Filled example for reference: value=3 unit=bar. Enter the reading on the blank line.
value=55 unit=bar
